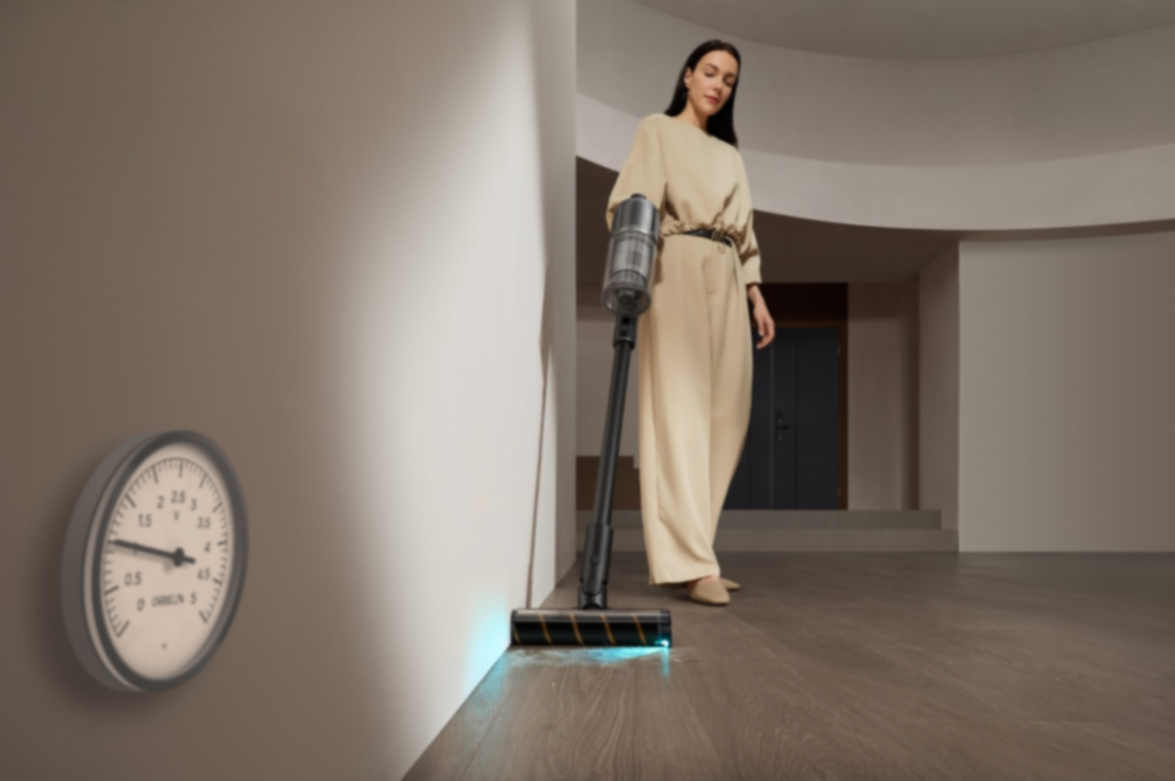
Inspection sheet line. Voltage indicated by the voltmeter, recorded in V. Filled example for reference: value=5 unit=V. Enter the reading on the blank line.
value=1 unit=V
